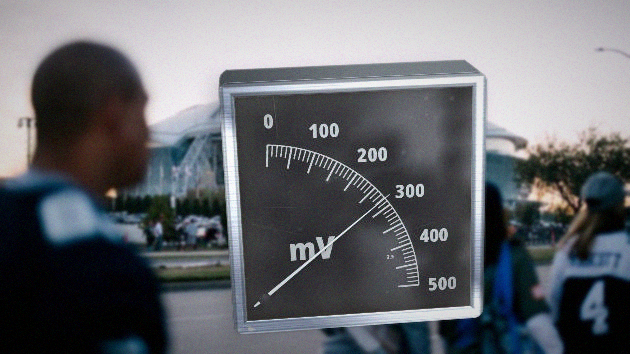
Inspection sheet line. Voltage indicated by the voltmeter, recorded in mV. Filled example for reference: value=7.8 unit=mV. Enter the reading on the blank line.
value=280 unit=mV
